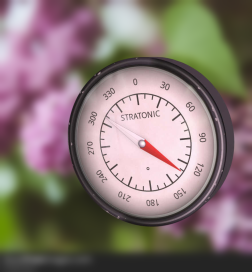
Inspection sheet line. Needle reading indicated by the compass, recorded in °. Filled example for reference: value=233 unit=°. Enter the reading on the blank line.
value=130 unit=°
